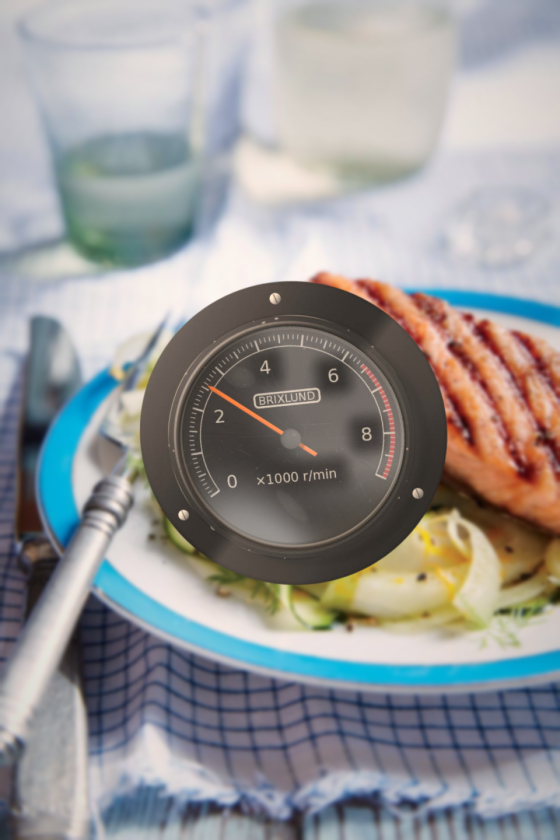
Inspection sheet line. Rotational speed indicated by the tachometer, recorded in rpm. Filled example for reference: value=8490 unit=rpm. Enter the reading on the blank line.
value=2600 unit=rpm
